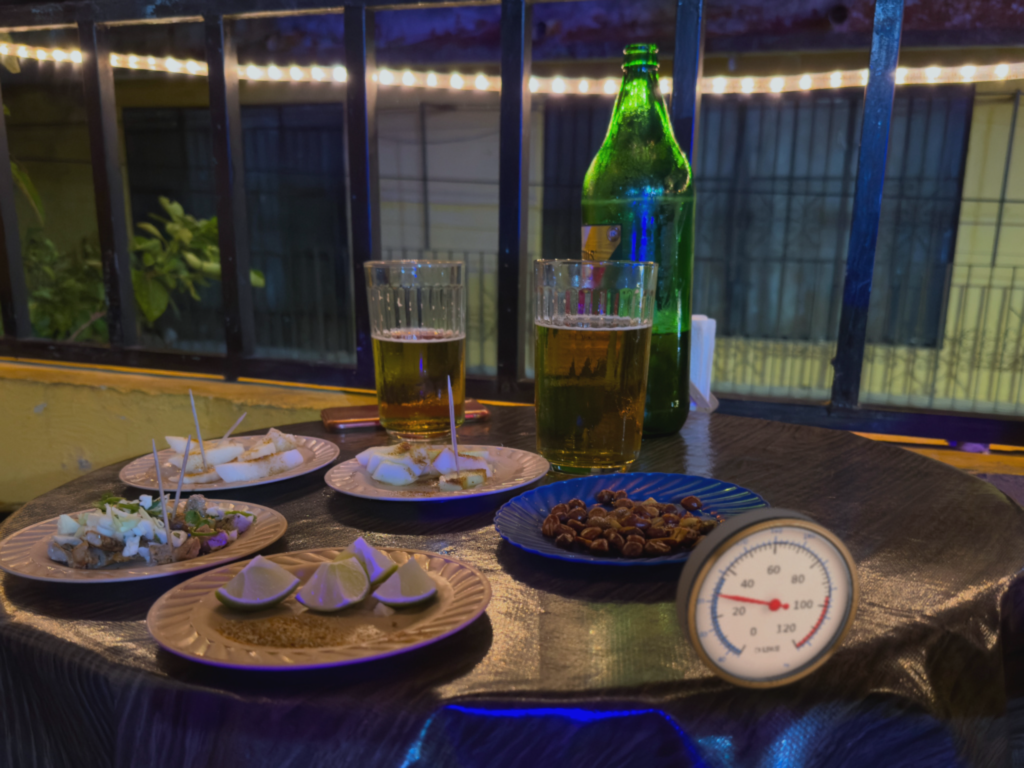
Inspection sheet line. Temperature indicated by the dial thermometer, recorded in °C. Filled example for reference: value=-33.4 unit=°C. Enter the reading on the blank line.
value=30 unit=°C
